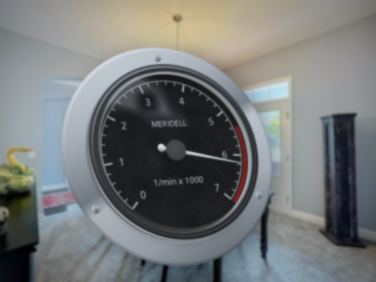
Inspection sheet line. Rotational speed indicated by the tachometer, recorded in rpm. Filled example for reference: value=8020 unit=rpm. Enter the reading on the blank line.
value=6200 unit=rpm
